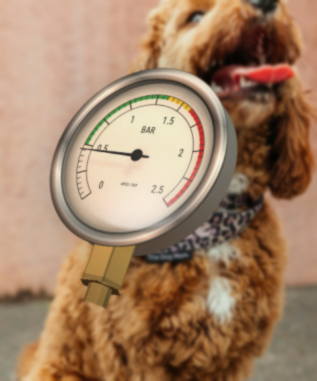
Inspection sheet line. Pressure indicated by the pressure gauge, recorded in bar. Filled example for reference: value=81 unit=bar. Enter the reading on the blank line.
value=0.45 unit=bar
